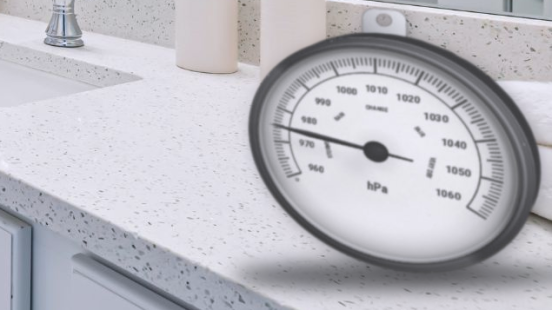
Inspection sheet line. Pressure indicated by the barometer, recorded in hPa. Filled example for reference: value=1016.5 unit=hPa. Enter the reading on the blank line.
value=975 unit=hPa
